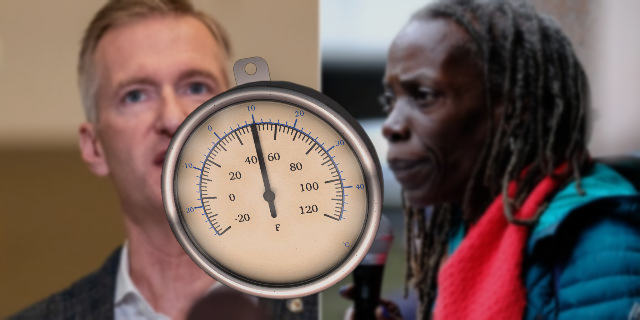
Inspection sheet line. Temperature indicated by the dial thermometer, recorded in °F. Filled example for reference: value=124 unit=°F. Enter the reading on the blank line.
value=50 unit=°F
